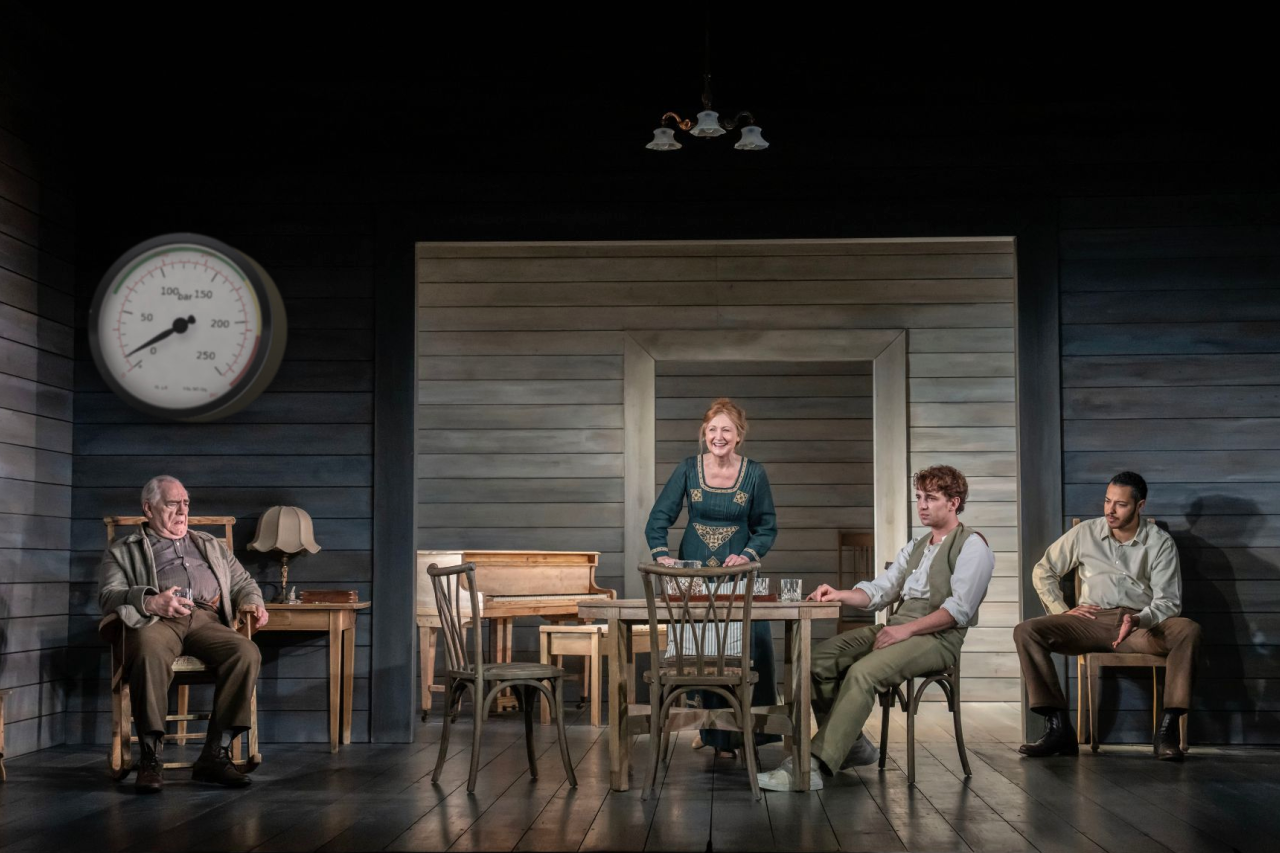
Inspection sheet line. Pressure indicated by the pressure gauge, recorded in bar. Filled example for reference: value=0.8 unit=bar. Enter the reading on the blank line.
value=10 unit=bar
